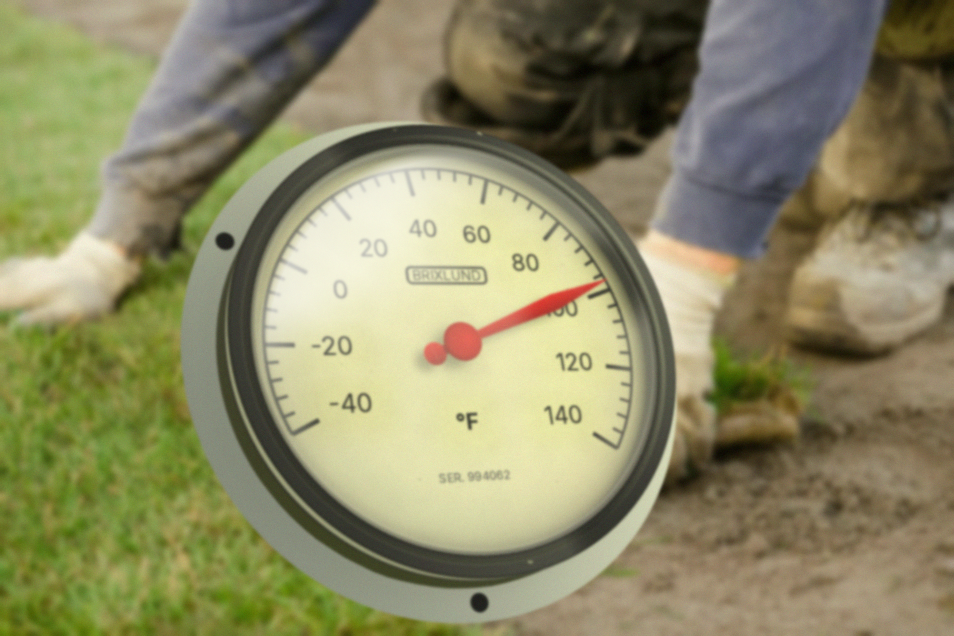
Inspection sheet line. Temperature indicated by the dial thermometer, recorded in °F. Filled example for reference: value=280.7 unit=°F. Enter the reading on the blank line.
value=98 unit=°F
